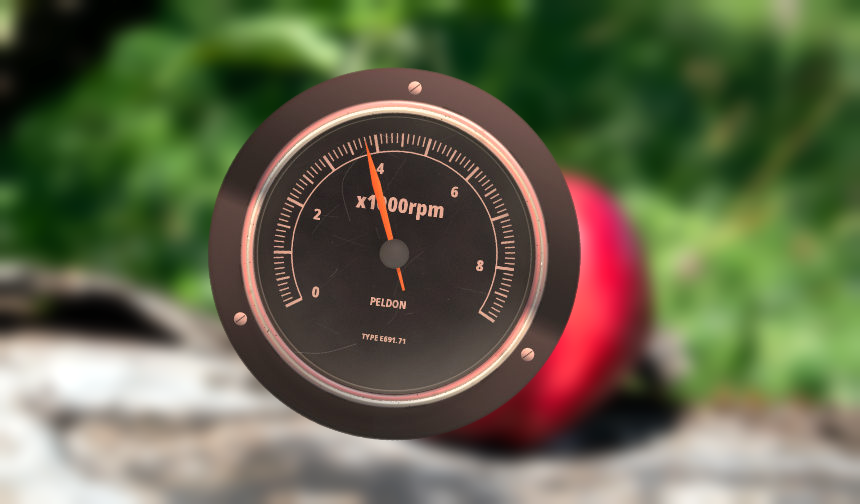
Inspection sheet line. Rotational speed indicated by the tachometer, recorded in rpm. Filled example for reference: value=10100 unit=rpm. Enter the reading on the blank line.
value=3800 unit=rpm
